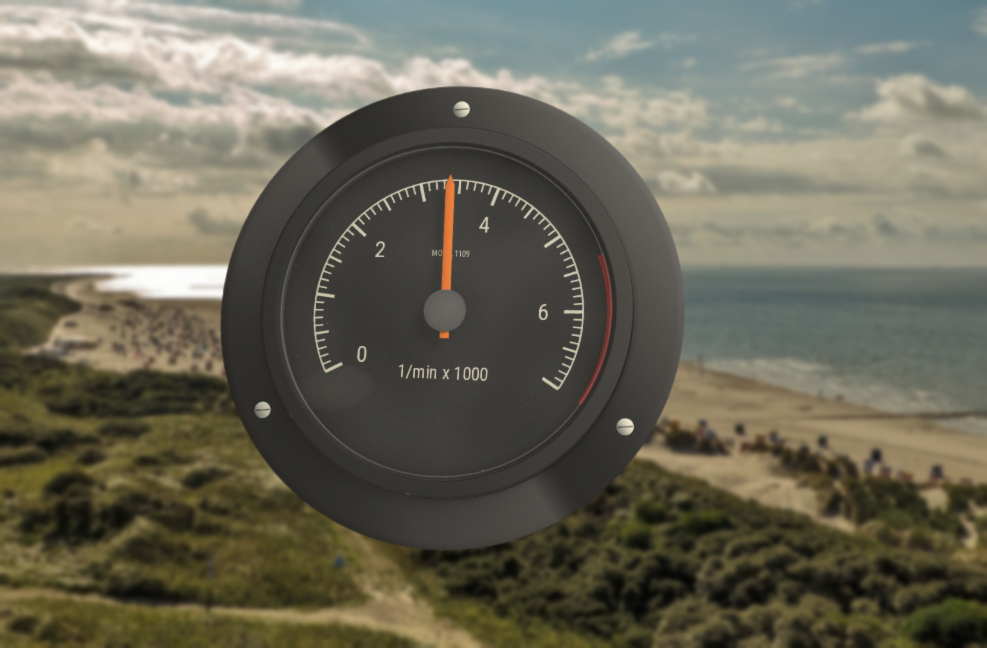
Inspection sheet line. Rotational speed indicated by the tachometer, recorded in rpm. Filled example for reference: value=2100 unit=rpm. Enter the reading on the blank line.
value=3400 unit=rpm
